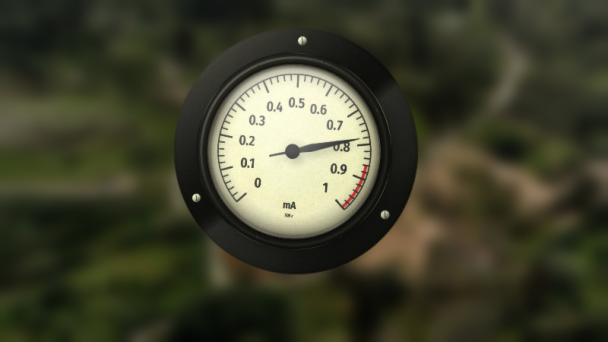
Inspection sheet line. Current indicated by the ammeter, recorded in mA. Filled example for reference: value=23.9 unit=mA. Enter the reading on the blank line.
value=0.78 unit=mA
